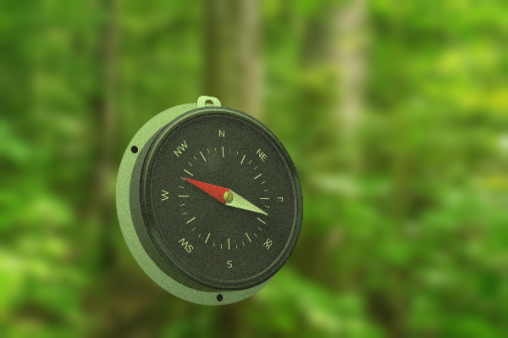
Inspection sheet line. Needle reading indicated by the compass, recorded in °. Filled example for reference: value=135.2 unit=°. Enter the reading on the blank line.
value=290 unit=°
